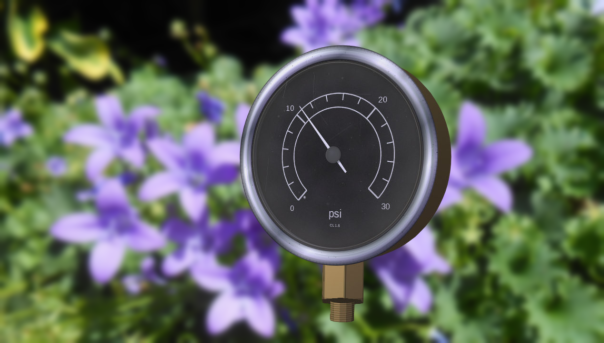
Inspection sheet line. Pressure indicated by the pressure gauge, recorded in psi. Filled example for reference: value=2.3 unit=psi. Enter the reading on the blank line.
value=11 unit=psi
